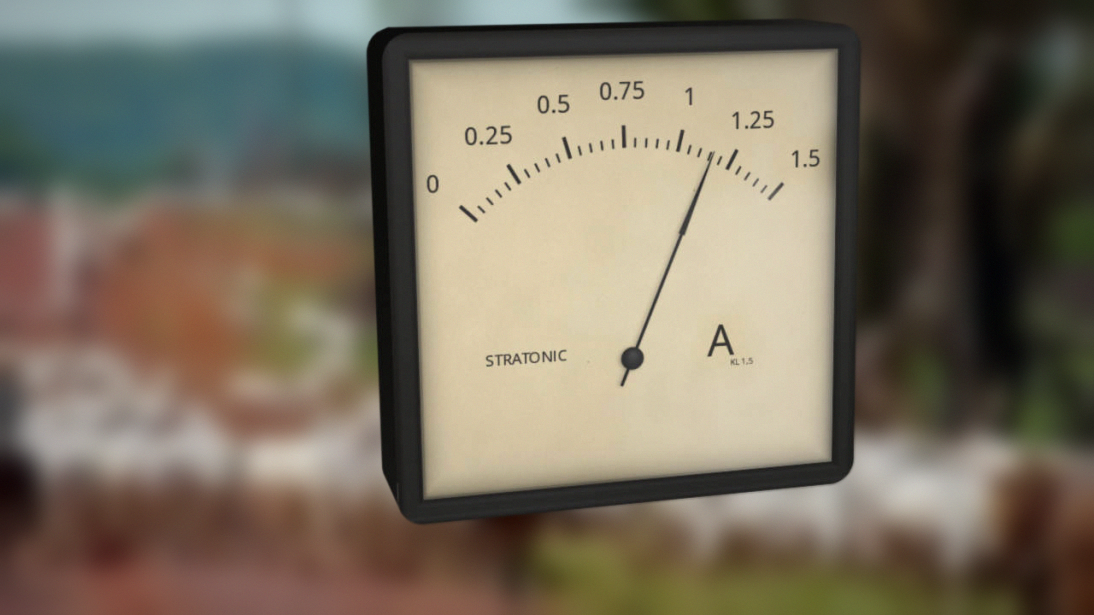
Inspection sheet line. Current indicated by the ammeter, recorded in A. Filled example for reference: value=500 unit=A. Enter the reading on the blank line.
value=1.15 unit=A
